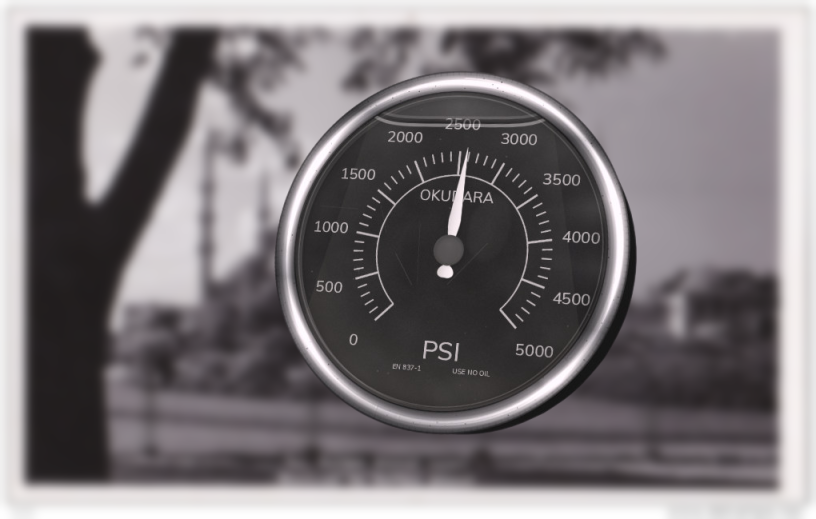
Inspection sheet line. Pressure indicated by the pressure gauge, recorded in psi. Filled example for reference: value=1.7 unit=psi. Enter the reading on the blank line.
value=2600 unit=psi
